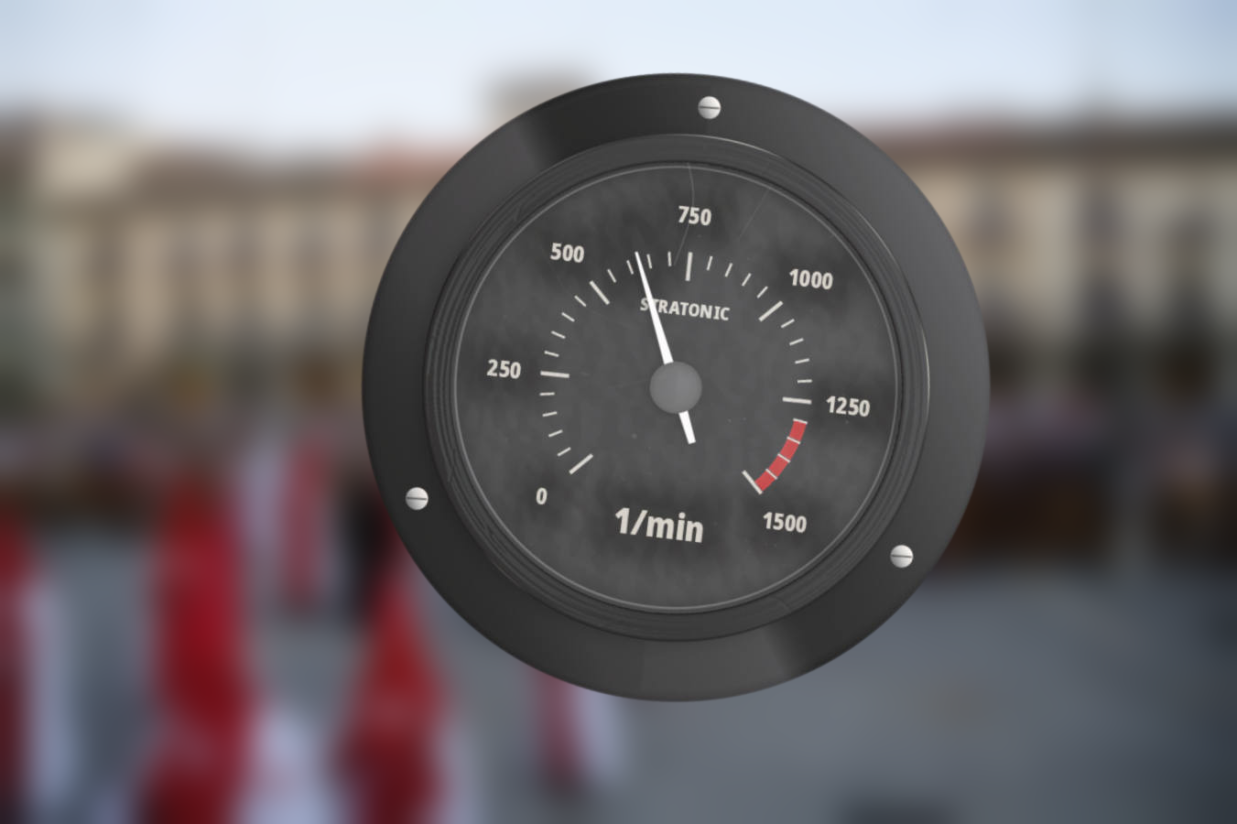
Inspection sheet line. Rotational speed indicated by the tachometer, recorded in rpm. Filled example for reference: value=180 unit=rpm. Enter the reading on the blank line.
value=625 unit=rpm
